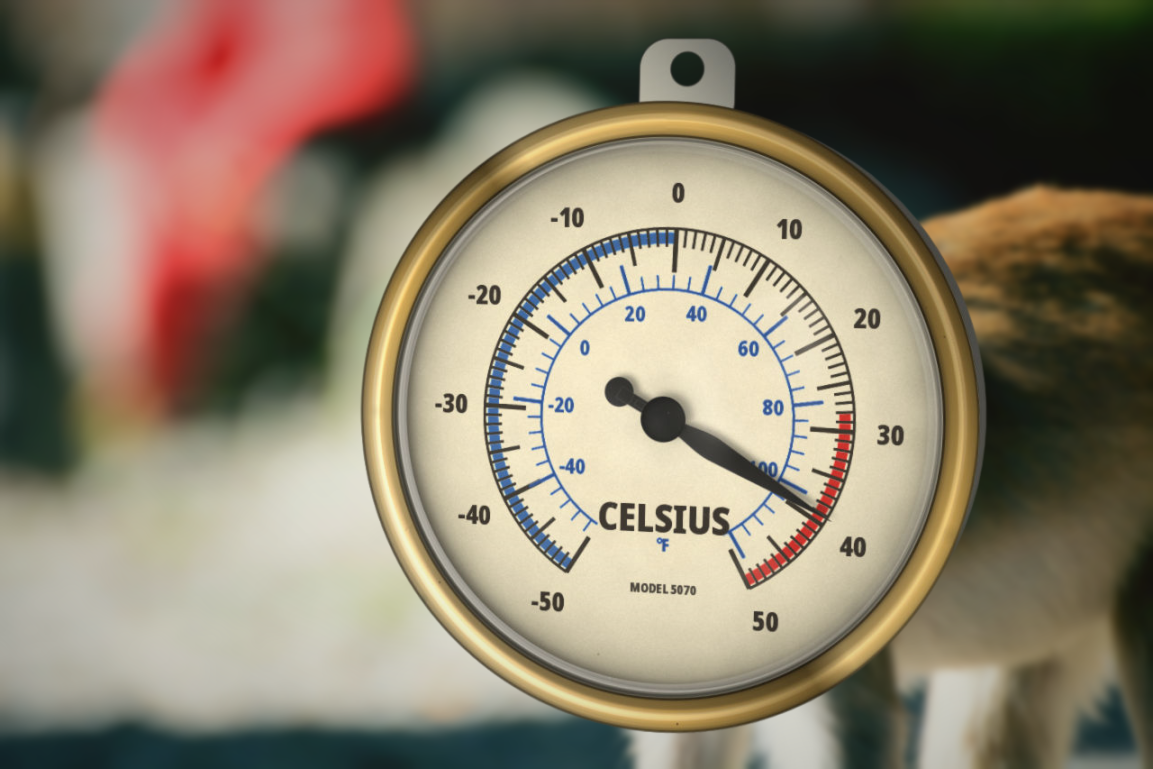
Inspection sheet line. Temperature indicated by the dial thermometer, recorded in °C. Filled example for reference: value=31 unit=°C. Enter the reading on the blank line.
value=39 unit=°C
